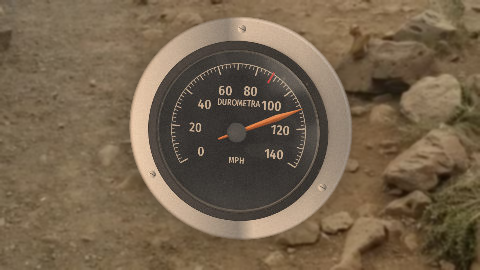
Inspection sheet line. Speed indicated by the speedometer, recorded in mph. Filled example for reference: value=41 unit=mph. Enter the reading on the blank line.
value=110 unit=mph
